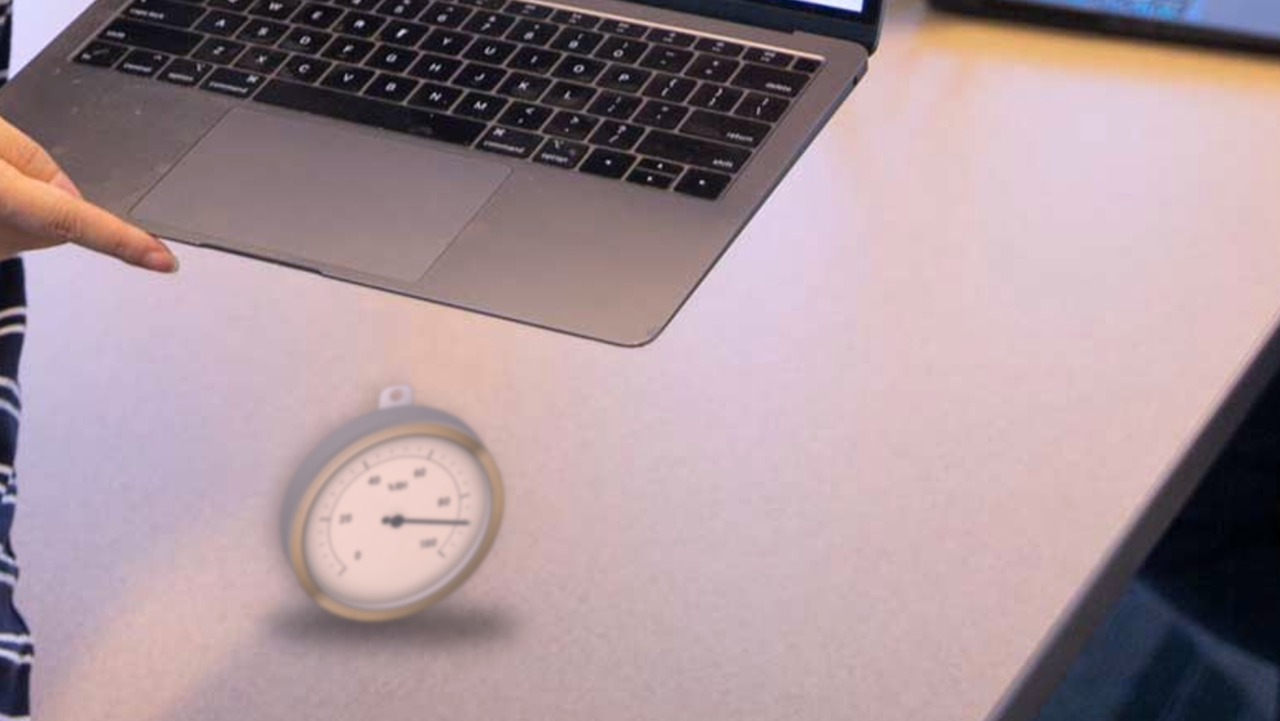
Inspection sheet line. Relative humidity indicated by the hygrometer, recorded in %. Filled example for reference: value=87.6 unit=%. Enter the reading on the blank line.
value=88 unit=%
